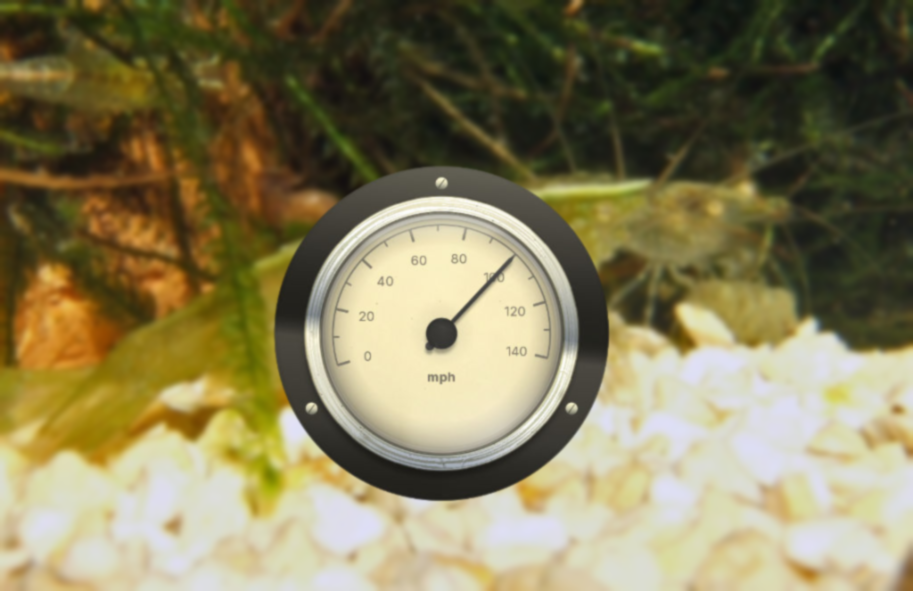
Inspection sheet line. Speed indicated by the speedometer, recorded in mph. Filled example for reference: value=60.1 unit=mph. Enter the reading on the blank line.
value=100 unit=mph
